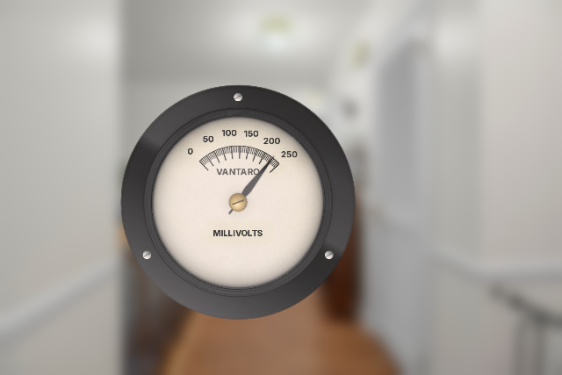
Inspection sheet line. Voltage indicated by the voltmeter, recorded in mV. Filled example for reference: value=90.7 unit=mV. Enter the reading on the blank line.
value=225 unit=mV
